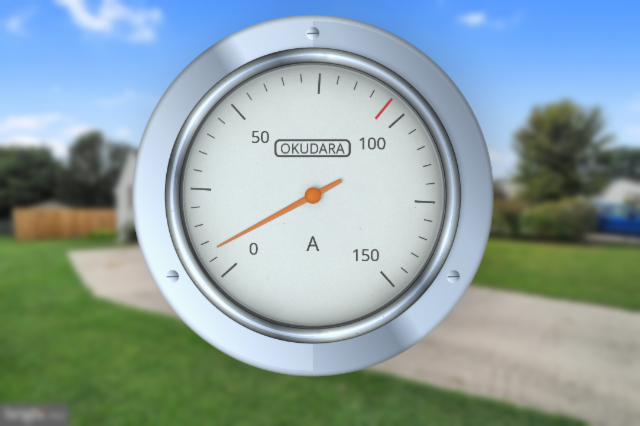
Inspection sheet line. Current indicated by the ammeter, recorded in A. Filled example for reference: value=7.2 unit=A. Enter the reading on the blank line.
value=7.5 unit=A
